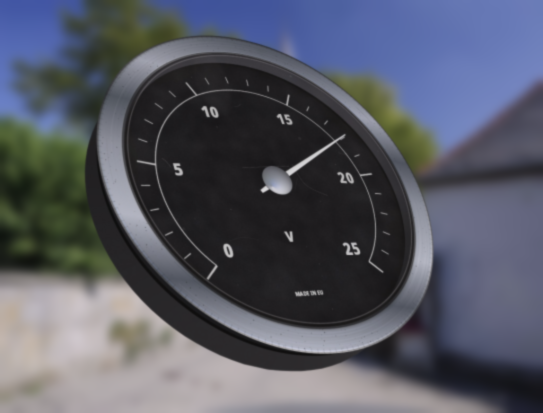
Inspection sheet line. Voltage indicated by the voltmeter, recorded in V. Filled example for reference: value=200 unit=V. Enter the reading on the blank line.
value=18 unit=V
